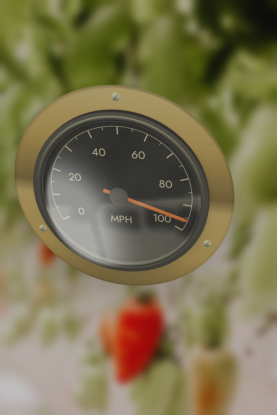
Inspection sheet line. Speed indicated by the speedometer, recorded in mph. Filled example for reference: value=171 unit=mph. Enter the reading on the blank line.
value=95 unit=mph
